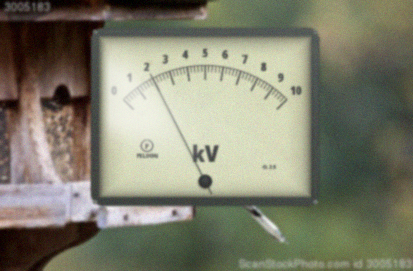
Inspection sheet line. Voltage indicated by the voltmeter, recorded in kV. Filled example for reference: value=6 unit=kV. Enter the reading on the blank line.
value=2 unit=kV
